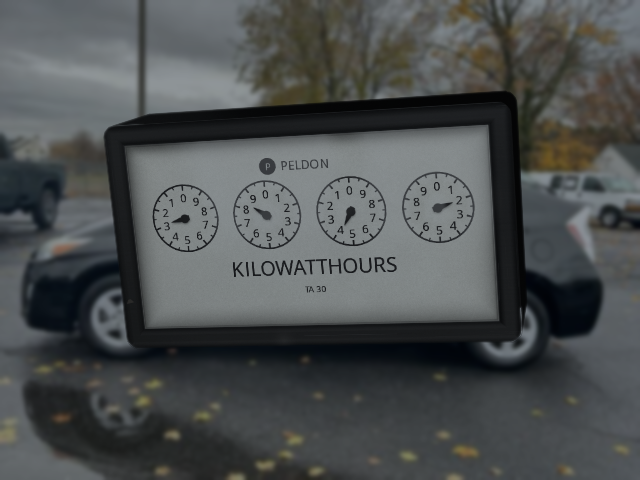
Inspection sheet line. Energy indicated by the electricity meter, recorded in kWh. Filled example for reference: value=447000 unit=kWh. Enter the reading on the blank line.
value=2842 unit=kWh
